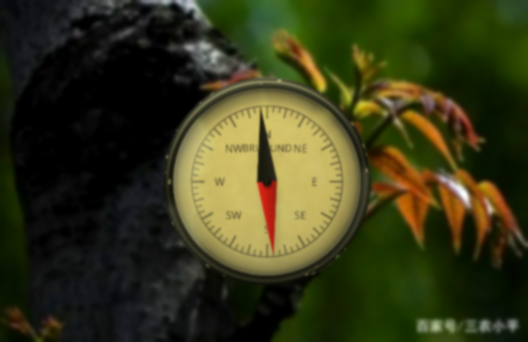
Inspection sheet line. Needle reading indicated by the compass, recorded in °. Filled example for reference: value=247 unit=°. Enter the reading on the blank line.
value=175 unit=°
